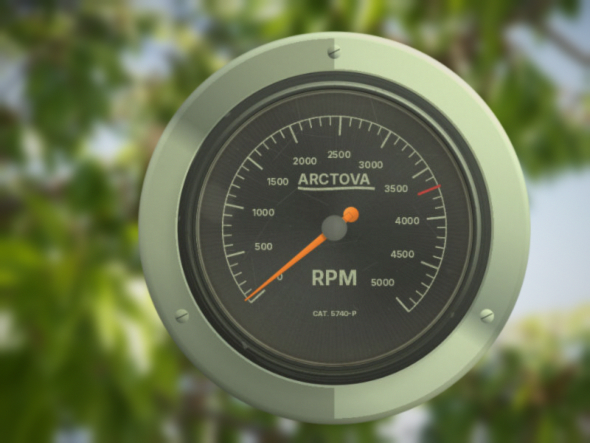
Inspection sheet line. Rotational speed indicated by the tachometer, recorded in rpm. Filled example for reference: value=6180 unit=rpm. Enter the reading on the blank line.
value=50 unit=rpm
